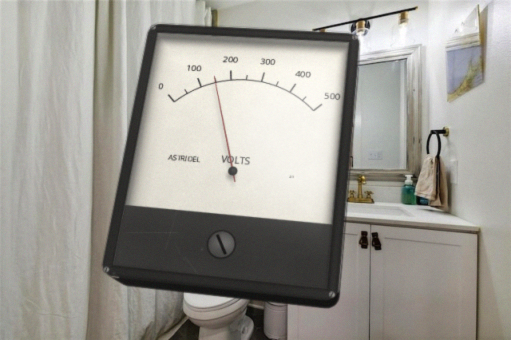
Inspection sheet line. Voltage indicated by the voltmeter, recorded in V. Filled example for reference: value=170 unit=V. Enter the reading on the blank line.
value=150 unit=V
